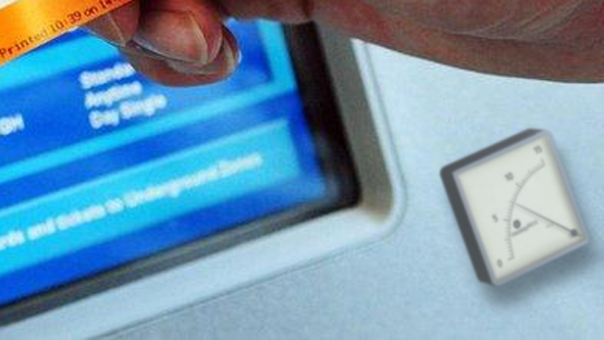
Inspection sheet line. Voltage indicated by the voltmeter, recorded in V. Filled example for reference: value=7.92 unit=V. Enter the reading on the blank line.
value=7.5 unit=V
